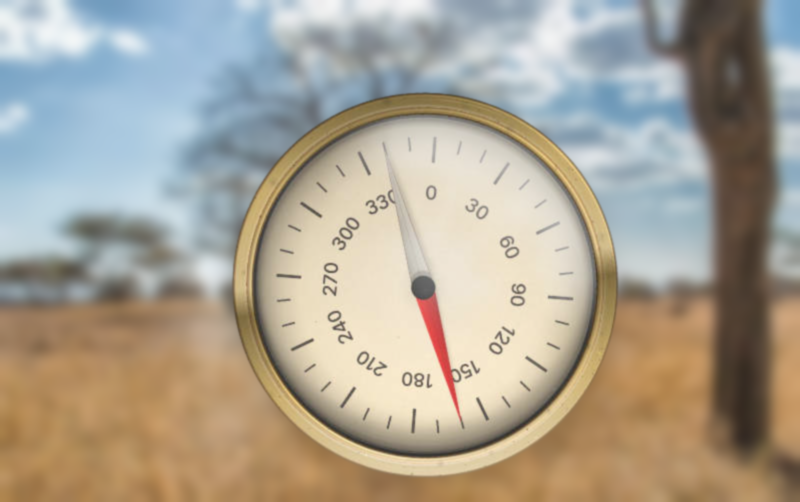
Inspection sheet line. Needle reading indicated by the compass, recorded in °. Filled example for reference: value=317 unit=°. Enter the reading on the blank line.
value=160 unit=°
